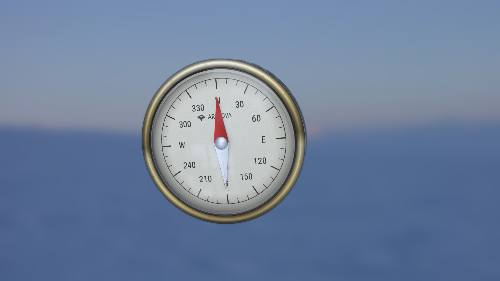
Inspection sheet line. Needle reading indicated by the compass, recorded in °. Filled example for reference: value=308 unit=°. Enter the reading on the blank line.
value=0 unit=°
